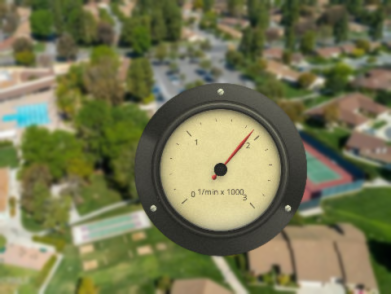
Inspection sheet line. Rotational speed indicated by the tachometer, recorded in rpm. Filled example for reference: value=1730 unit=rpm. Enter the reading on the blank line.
value=1900 unit=rpm
